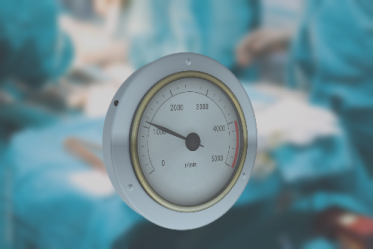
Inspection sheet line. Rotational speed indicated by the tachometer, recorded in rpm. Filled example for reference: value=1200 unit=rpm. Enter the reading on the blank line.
value=1100 unit=rpm
